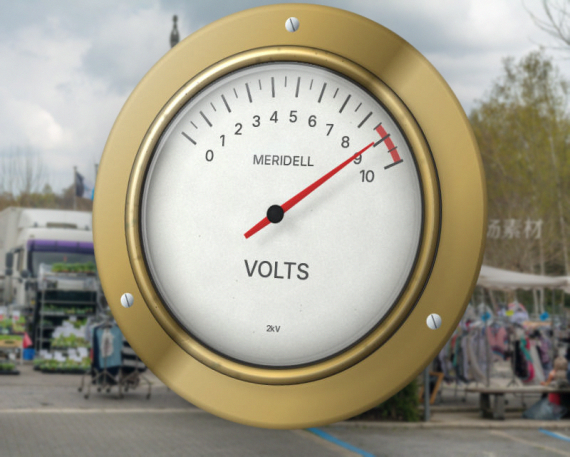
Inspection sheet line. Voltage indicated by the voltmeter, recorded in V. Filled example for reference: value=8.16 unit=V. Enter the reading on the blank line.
value=9 unit=V
